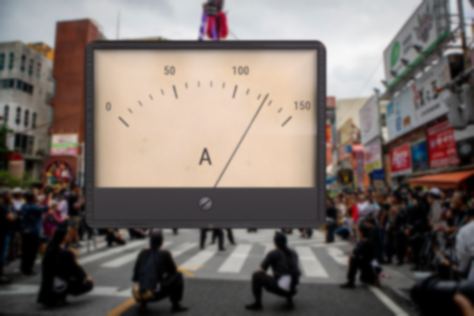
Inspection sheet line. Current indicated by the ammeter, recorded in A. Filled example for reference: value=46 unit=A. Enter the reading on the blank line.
value=125 unit=A
